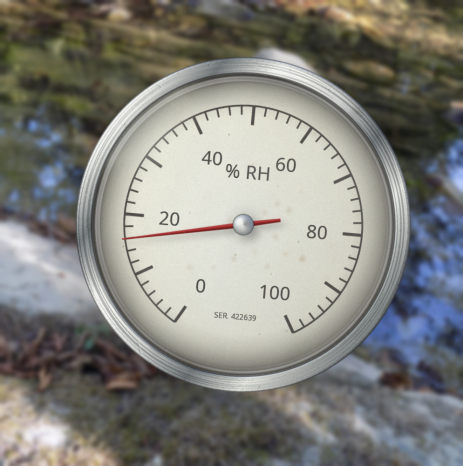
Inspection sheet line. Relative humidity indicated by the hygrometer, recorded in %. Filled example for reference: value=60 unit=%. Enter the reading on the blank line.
value=16 unit=%
